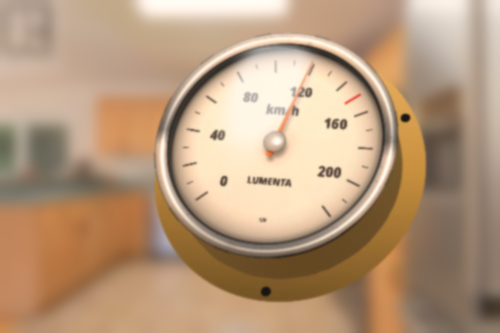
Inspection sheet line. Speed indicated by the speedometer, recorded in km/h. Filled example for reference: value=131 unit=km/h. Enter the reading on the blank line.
value=120 unit=km/h
